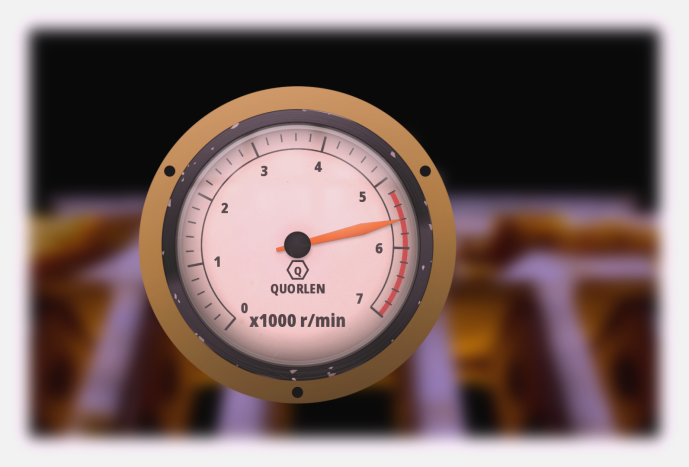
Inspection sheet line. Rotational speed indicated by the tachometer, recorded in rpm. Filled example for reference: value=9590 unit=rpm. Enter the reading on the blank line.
value=5600 unit=rpm
